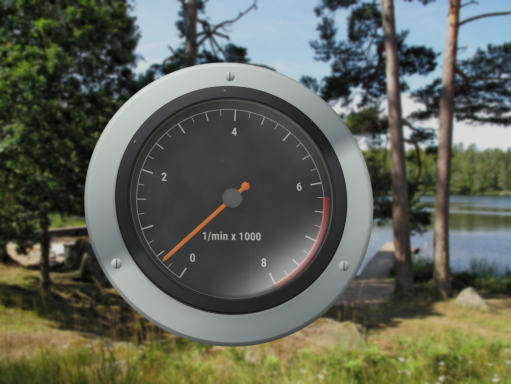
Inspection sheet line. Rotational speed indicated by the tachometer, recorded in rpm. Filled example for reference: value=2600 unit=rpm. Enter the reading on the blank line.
value=375 unit=rpm
